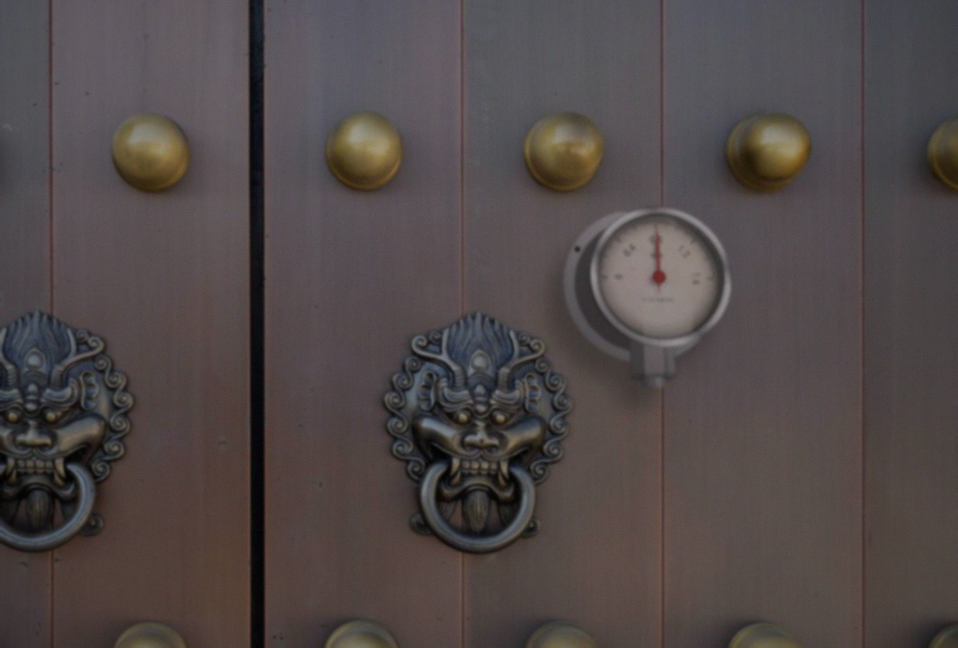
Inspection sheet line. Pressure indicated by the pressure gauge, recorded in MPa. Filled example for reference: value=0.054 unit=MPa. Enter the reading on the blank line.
value=0.8 unit=MPa
